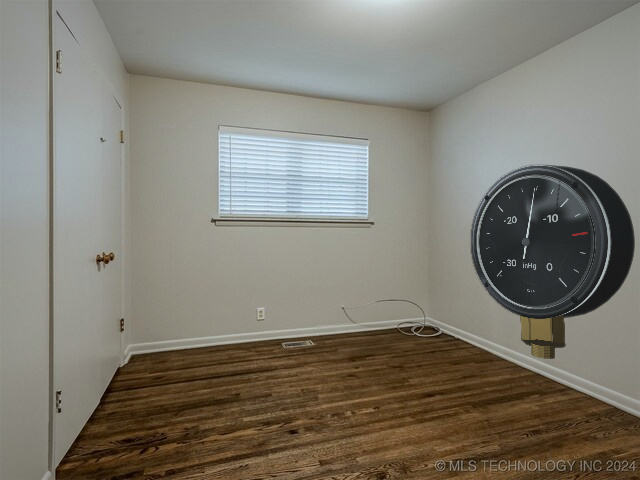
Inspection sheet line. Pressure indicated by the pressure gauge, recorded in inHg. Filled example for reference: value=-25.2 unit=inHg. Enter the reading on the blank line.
value=-14 unit=inHg
